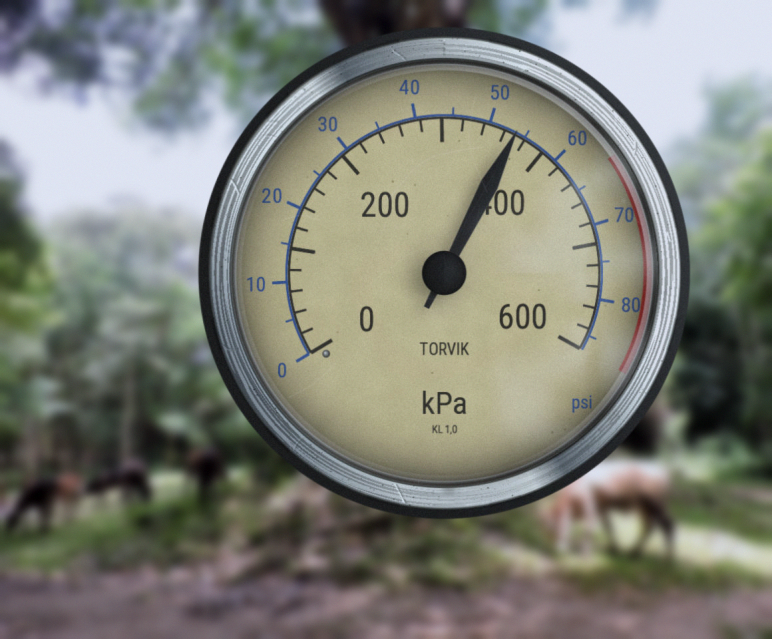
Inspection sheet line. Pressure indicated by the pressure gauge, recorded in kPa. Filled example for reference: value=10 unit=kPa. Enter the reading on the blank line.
value=370 unit=kPa
